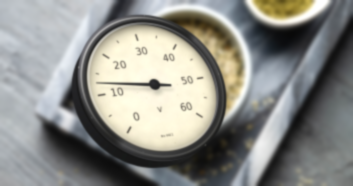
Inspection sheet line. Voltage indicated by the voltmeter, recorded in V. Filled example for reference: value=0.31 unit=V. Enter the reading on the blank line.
value=12.5 unit=V
